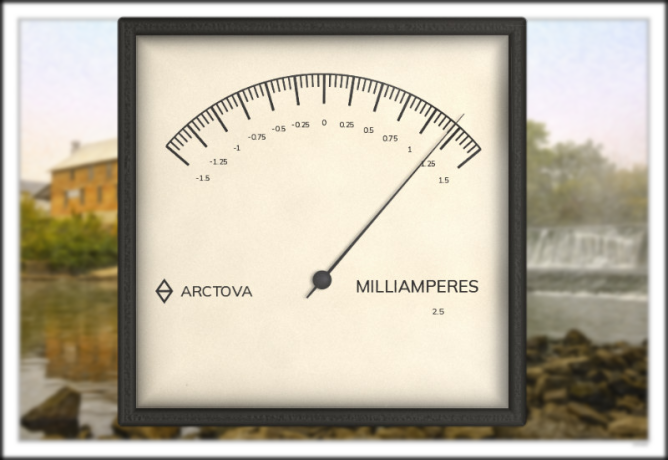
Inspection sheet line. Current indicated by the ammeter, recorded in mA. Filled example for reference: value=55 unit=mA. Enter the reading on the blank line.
value=1.2 unit=mA
